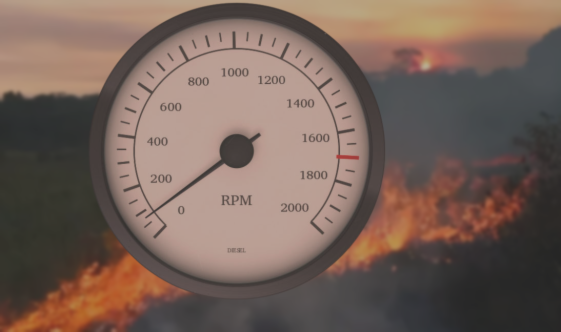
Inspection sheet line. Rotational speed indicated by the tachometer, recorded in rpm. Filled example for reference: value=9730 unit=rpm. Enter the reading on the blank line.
value=75 unit=rpm
